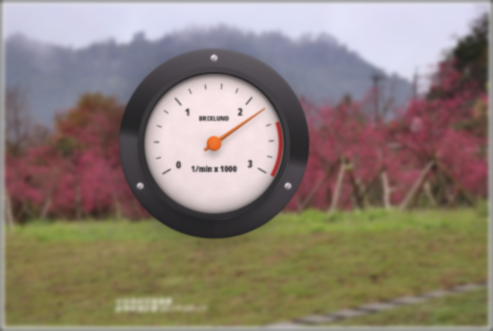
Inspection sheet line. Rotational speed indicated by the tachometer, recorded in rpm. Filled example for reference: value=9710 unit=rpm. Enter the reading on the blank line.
value=2200 unit=rpm
